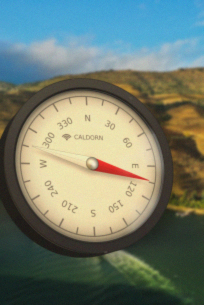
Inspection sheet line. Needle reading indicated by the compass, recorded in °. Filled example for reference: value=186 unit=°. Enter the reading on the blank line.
value=105 unit=°
